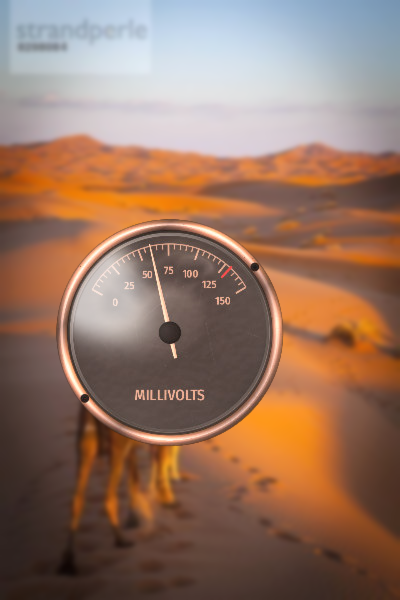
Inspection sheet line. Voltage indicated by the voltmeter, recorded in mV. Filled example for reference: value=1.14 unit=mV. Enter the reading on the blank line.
value=60 unit=mV
